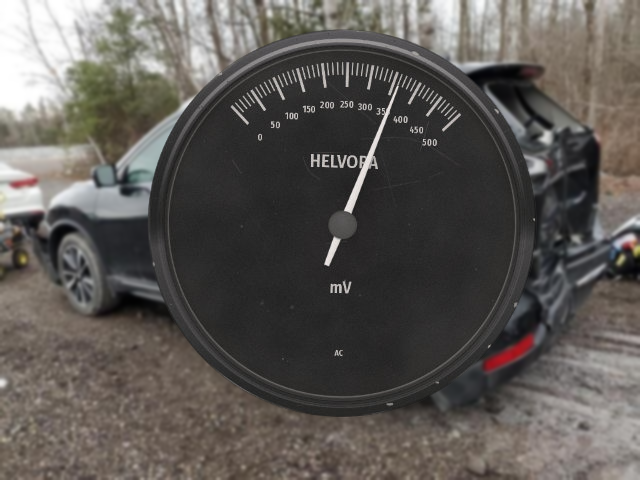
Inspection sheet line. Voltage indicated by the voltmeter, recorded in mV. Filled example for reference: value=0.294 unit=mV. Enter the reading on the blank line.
value=360 unit=mV
